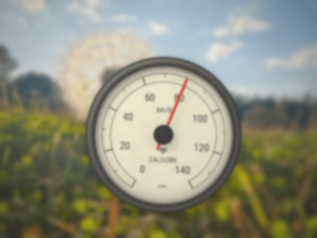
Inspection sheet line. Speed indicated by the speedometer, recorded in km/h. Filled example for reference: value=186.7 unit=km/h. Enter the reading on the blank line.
value=80 unit=km/h
